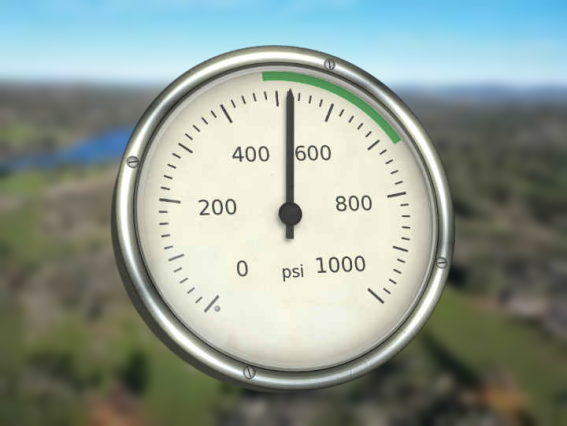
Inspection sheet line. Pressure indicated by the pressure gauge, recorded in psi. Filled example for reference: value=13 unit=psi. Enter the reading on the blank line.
value=520 unit=psi
